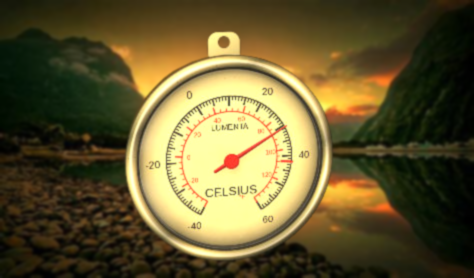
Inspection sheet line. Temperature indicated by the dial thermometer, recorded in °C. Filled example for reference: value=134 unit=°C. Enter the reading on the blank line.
value=30 unit=°C
